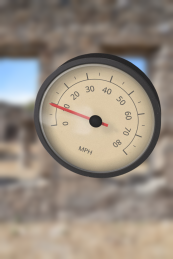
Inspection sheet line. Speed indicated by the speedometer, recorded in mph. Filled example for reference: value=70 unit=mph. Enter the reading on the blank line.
value=10 unit=mph
